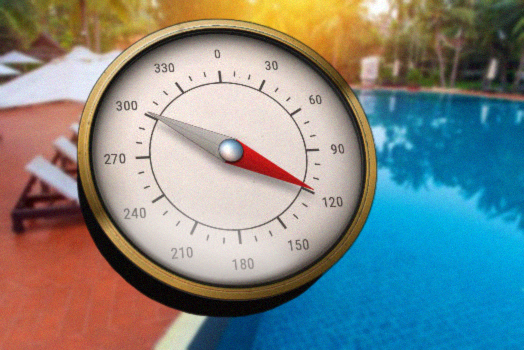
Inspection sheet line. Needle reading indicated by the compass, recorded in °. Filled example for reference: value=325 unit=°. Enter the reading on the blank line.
value=120 unit=°
